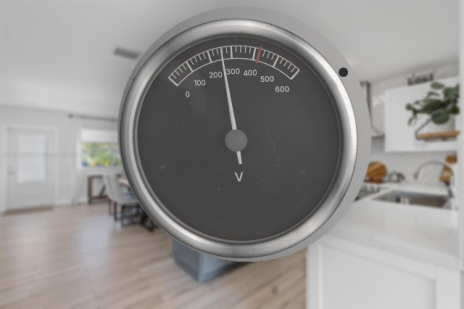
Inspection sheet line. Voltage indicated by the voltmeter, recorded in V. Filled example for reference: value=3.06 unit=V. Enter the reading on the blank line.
value=260 unit=V
